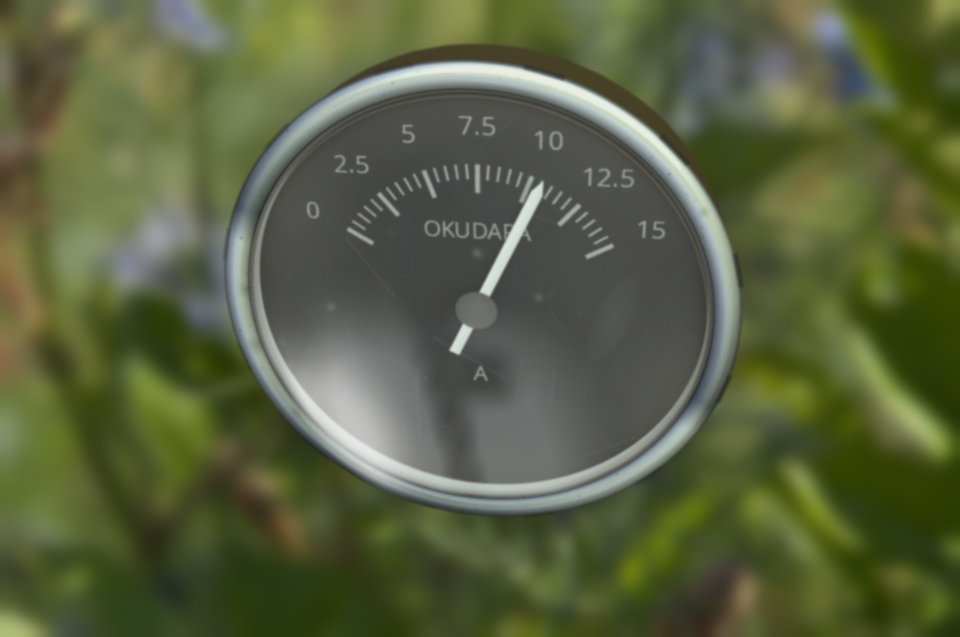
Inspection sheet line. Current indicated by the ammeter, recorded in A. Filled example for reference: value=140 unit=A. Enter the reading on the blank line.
value=10.5 unit=A
